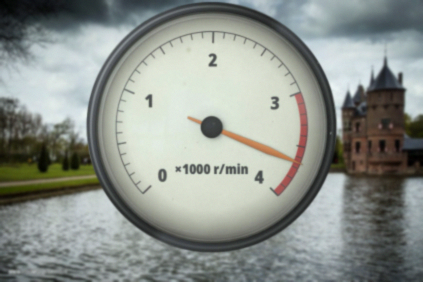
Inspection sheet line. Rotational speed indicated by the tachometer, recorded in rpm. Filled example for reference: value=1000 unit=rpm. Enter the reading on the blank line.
value=3650 unit=rpm
